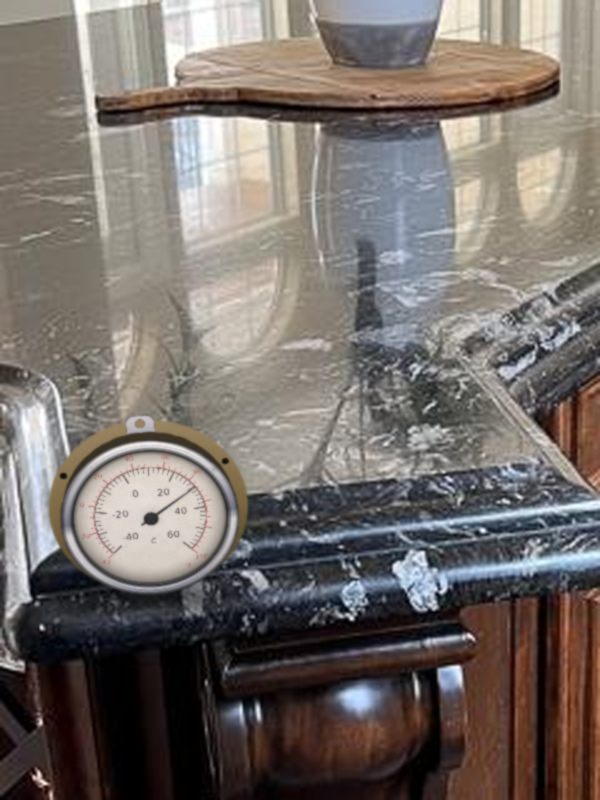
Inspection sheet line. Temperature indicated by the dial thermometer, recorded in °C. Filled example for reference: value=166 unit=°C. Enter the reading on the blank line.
value=30 unit=°C
